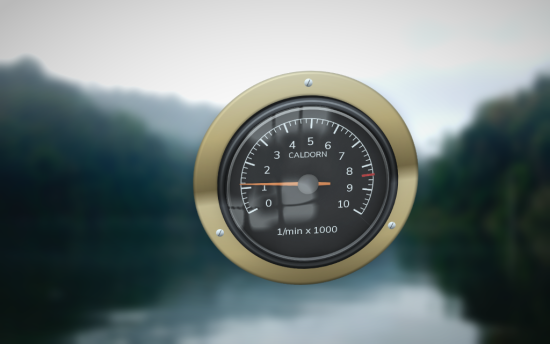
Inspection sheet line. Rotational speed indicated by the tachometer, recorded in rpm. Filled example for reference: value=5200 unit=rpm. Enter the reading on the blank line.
value=1200 unit=rpm
